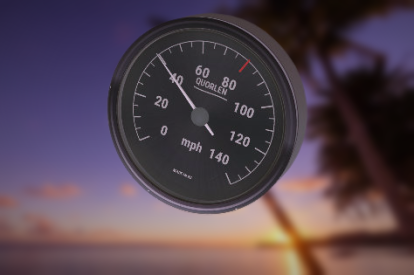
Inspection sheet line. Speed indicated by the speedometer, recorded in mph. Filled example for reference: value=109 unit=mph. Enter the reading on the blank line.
value=40 unit=mph
